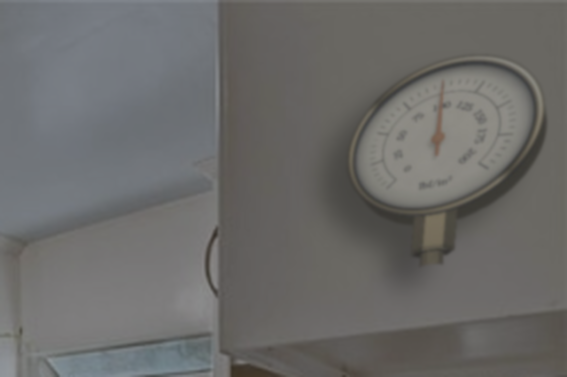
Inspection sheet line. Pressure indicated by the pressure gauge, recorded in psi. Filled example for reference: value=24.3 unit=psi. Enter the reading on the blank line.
value=100 unit=psi
